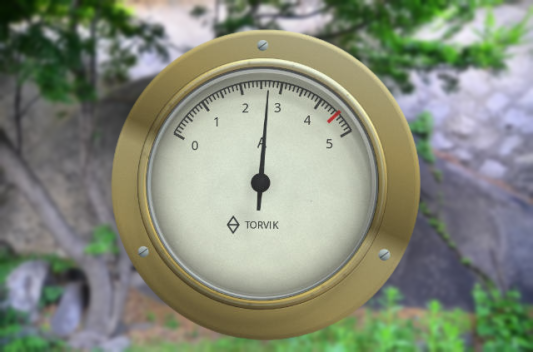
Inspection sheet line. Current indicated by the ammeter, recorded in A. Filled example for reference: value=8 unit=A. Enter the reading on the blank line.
value=2.7 unit=A
